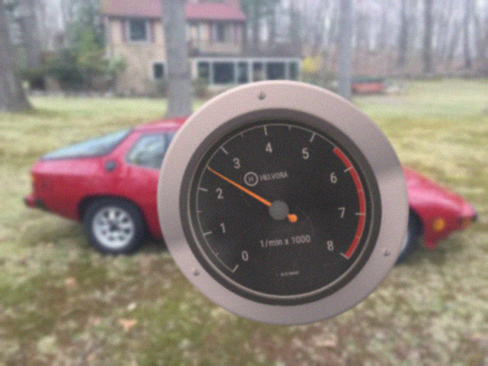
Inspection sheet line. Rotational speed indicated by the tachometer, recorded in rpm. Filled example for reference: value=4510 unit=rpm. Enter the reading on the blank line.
value=2500 unit=rpm
